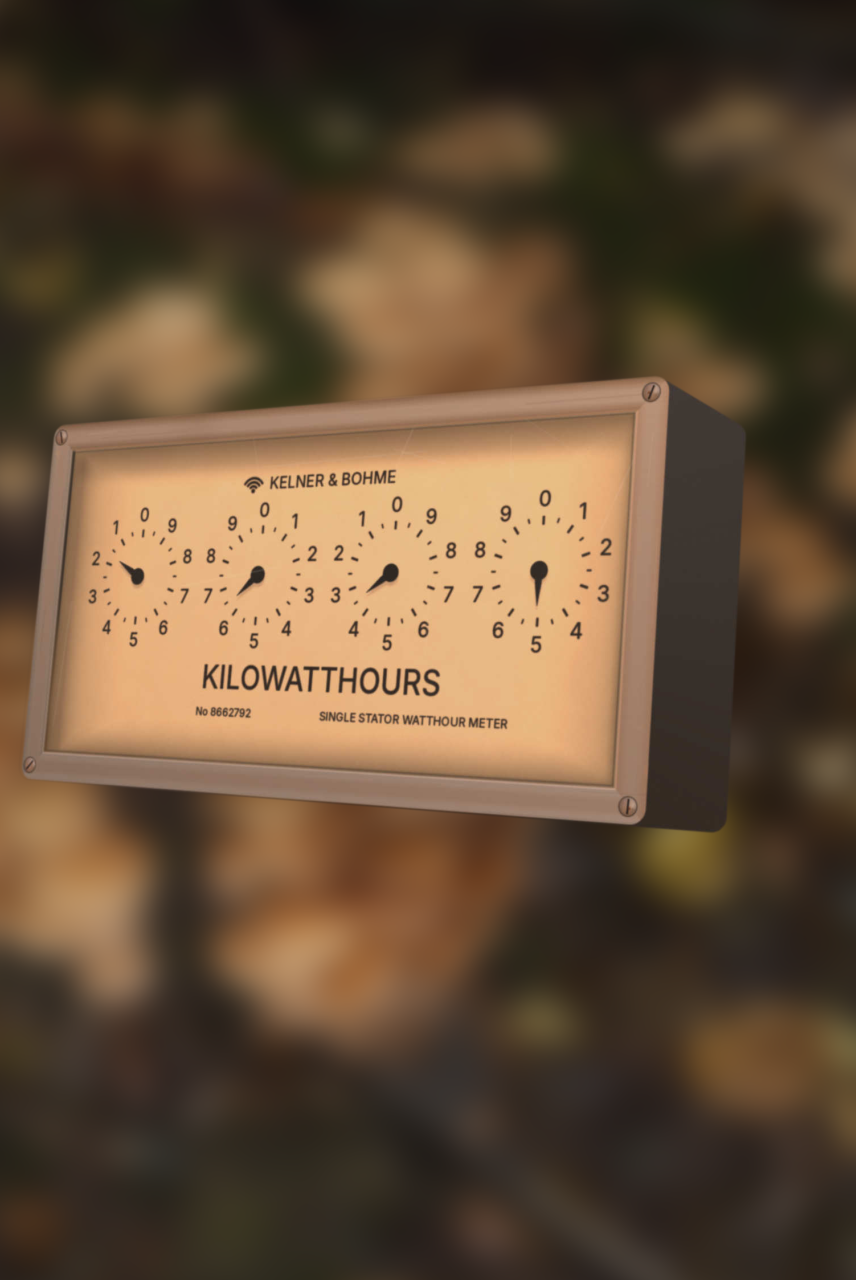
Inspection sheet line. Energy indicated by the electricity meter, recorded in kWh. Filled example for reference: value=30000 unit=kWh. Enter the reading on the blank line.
value=1635 unit=kWh
